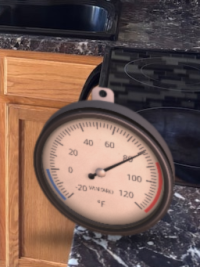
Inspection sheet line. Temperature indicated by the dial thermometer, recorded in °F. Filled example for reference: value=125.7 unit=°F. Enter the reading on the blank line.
value=80 unit=°F
